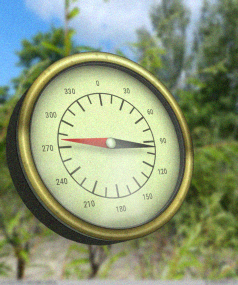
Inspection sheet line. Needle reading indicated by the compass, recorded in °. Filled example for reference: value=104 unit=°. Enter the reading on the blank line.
value=277.5 unit=°
